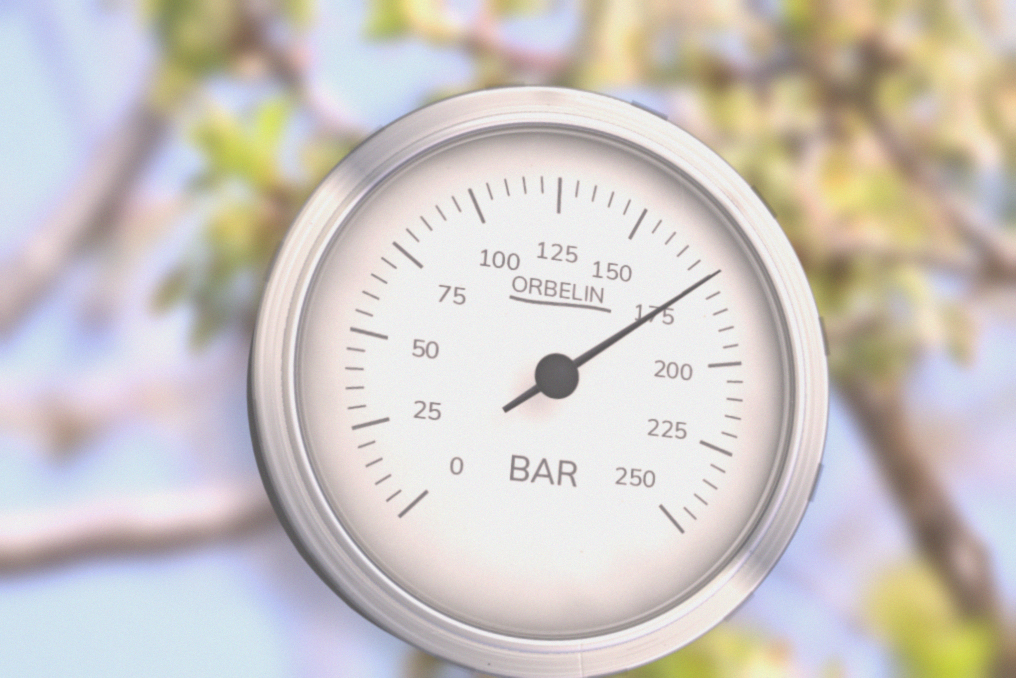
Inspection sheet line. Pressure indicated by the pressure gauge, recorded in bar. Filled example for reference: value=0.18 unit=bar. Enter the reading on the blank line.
value=175 unit=bar
